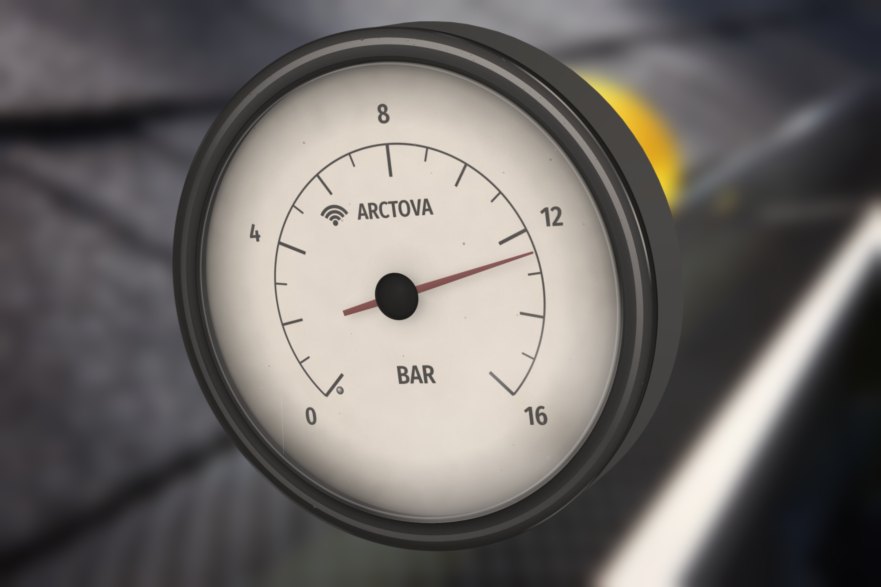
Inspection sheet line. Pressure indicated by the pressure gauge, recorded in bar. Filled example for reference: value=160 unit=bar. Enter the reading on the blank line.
value=12.5 unit=bar
